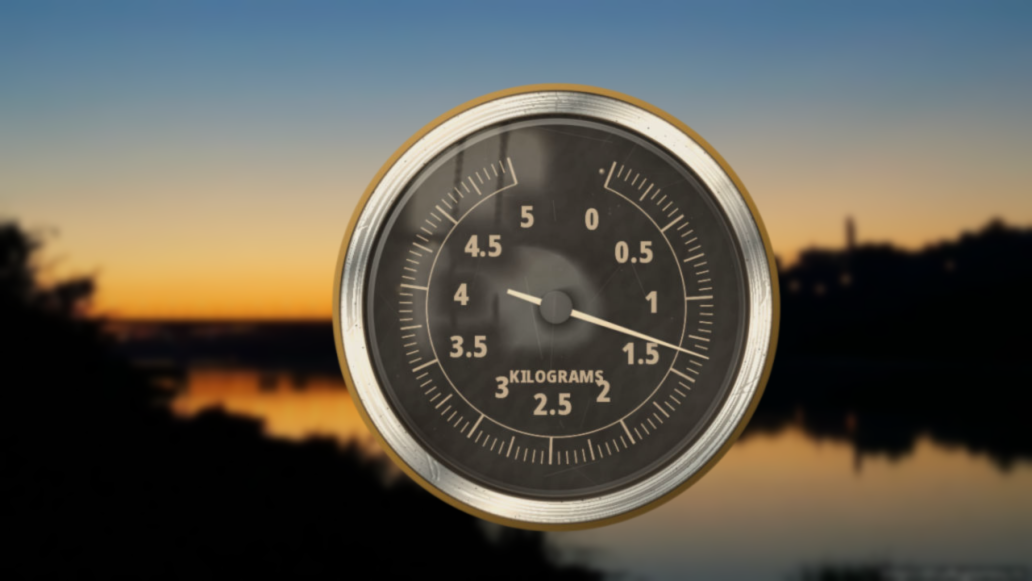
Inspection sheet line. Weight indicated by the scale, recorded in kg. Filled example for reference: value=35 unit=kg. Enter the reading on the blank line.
value=1.35 unit=kg
